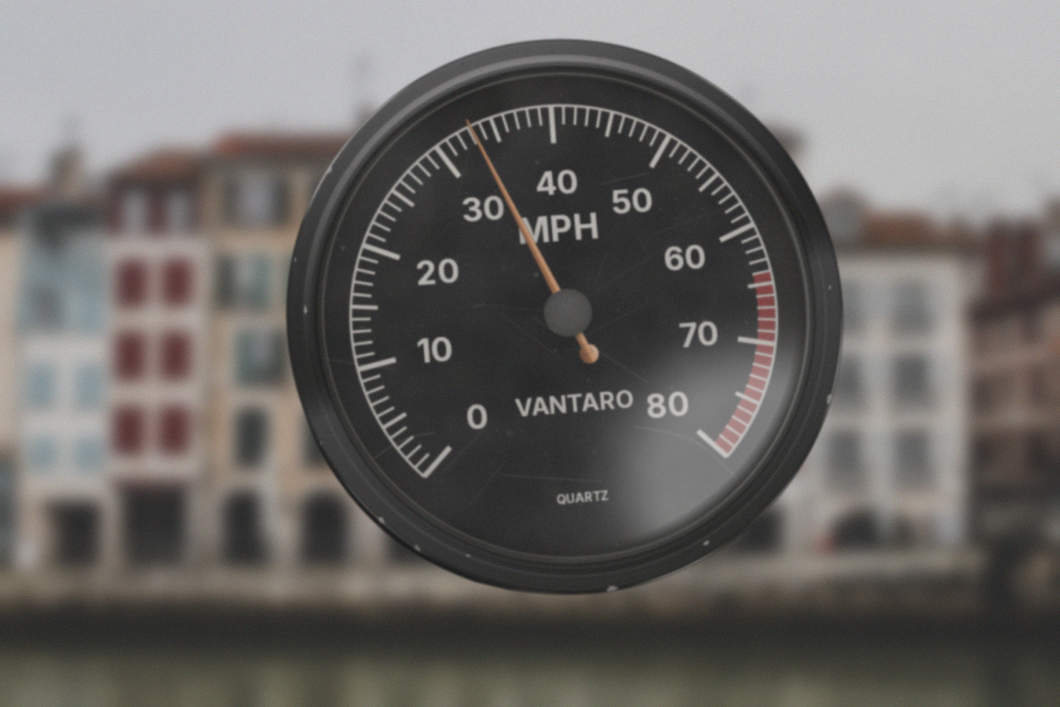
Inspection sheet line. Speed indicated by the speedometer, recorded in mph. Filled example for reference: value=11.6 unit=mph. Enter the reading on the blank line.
value=33 unit=mph
